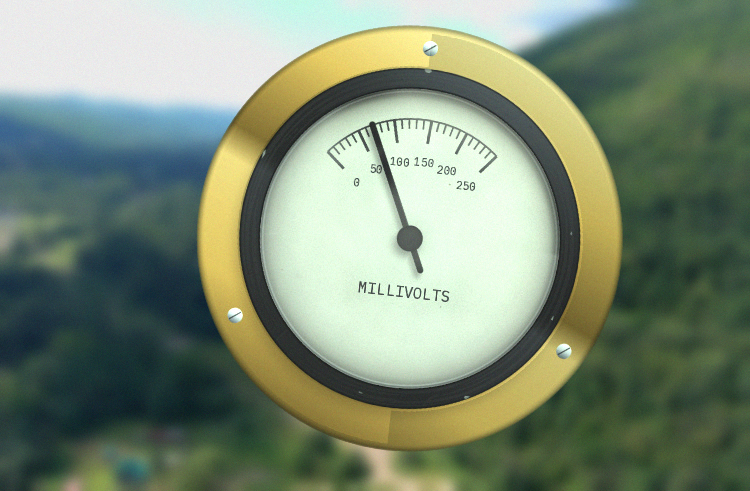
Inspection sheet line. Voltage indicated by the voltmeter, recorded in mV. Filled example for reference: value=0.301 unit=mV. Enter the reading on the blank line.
value=70 unit=mV
